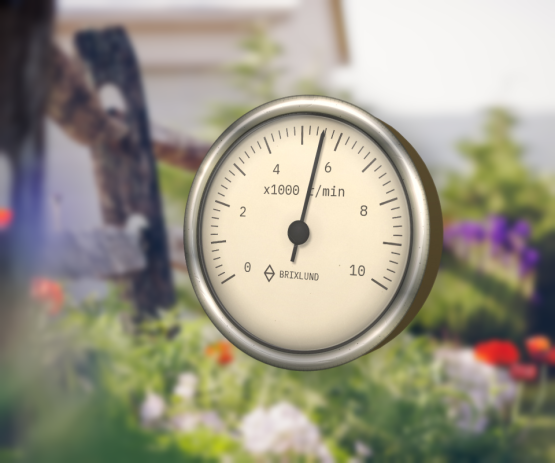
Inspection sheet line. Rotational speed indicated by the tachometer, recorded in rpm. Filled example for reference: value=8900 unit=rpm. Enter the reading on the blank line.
value=5600 unit=rpm
